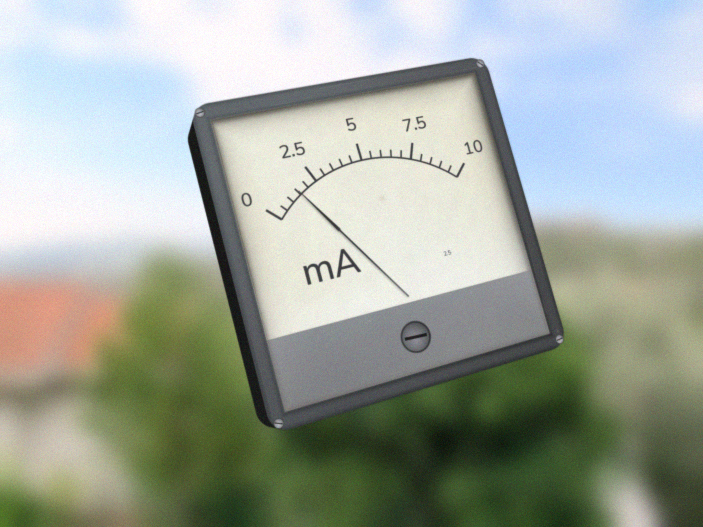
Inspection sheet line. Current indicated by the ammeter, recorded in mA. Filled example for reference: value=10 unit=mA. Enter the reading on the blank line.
value=1.5 unit=mA
